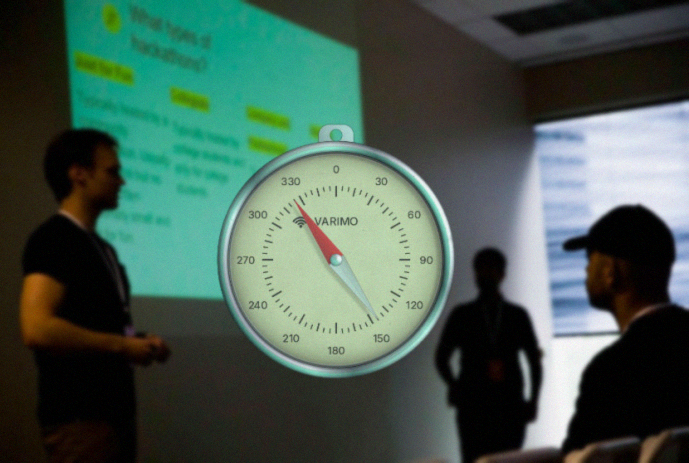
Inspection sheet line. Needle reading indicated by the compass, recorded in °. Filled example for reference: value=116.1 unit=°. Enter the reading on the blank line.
value=325 unit=°
